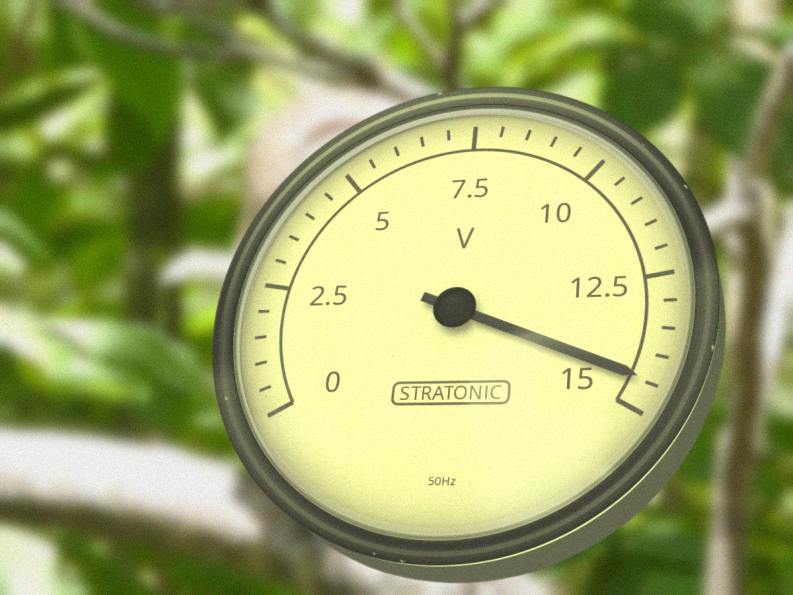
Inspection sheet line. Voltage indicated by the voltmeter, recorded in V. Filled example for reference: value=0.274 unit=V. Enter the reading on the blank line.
value=14.5 unit=V
